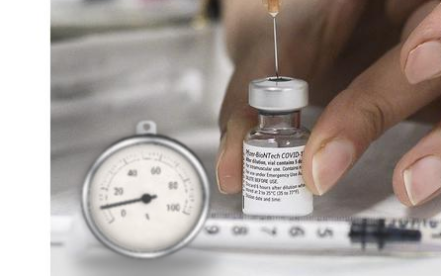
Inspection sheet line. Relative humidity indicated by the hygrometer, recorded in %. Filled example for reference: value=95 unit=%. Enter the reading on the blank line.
value=10 unit=%
